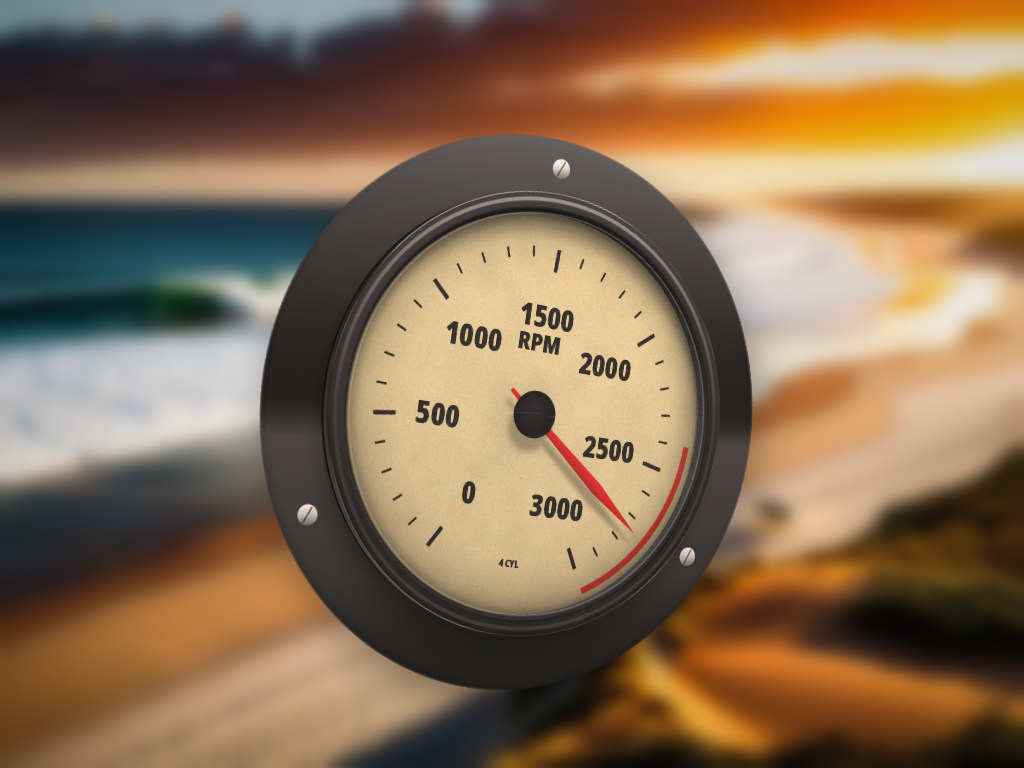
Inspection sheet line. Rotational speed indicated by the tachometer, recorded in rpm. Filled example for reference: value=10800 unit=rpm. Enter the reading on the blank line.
value=2750 unit=rpm
